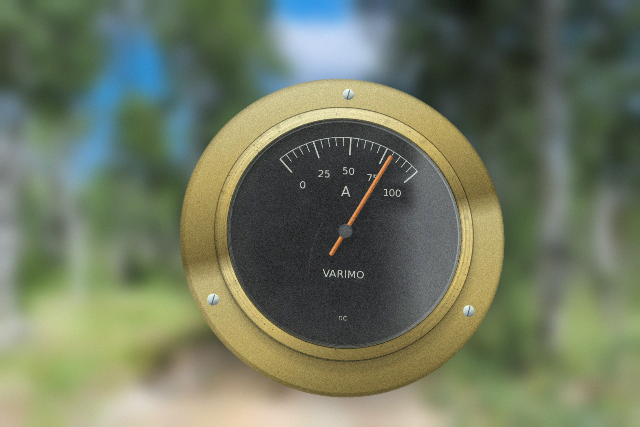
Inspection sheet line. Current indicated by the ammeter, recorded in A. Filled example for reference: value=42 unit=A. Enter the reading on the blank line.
value=80 unit=A
